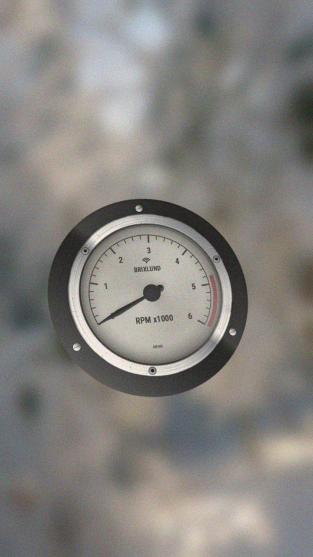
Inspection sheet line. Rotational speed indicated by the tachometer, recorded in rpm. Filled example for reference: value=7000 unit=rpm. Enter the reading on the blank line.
value=0 unit=rpm
